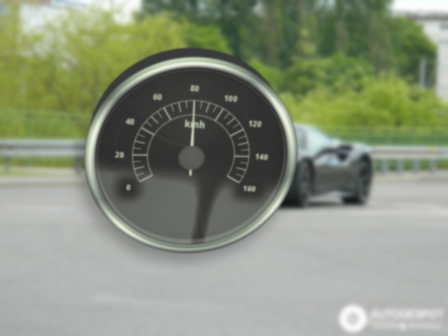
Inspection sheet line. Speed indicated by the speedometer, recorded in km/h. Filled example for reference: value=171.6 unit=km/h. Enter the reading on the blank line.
value=80 unit=km/h
